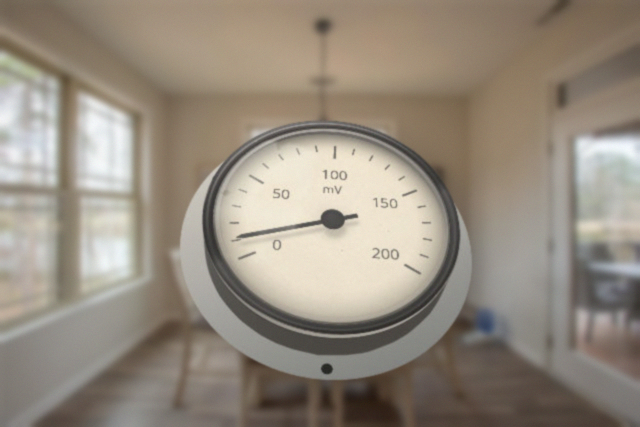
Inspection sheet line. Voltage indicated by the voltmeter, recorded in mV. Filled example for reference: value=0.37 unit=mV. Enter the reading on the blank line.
value=10 unit=mV
